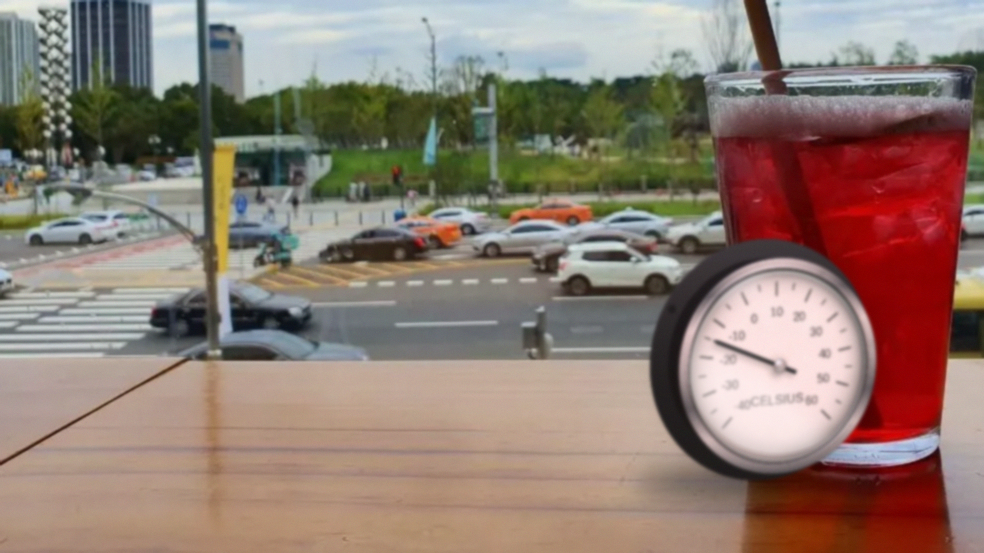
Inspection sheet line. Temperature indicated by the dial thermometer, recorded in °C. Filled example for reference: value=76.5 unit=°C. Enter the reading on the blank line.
value=-15 unit=°C
